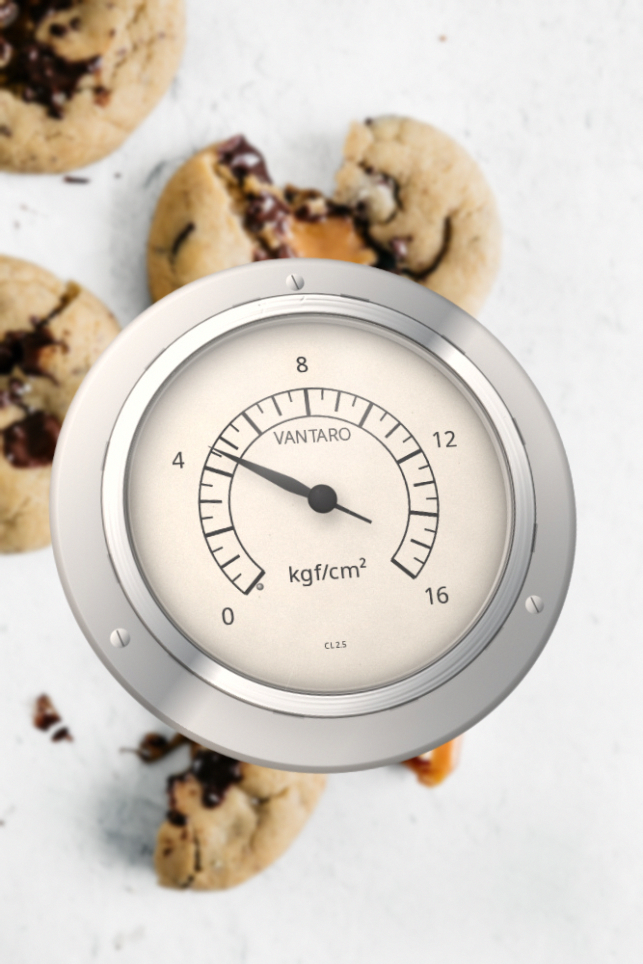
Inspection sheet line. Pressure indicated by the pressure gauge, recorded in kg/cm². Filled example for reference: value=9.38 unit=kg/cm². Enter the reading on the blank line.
value=4.5 unit=kg/cm²
